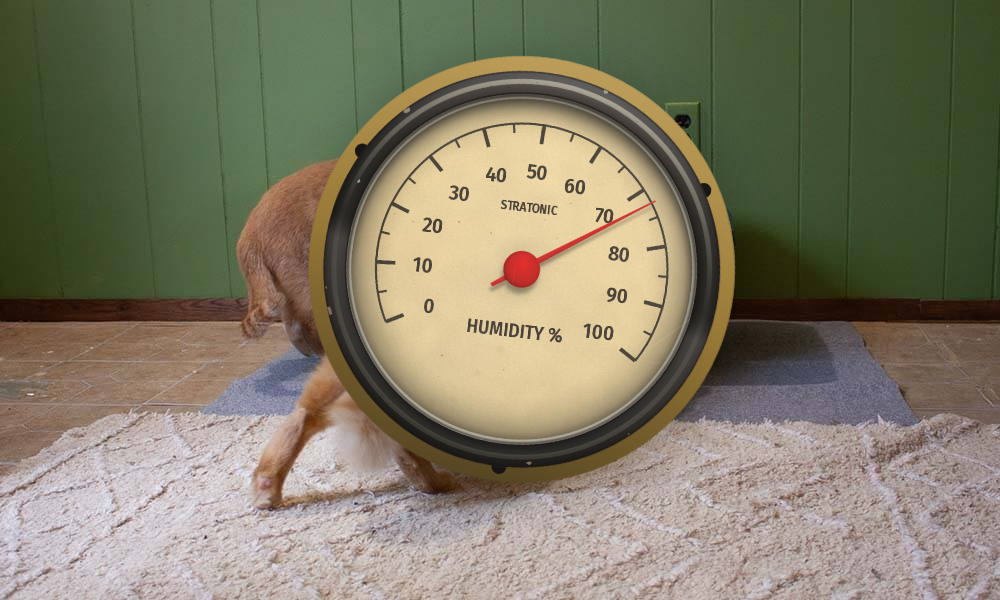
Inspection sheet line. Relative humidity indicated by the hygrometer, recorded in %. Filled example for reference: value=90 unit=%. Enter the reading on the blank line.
value=72.5 unit=%
